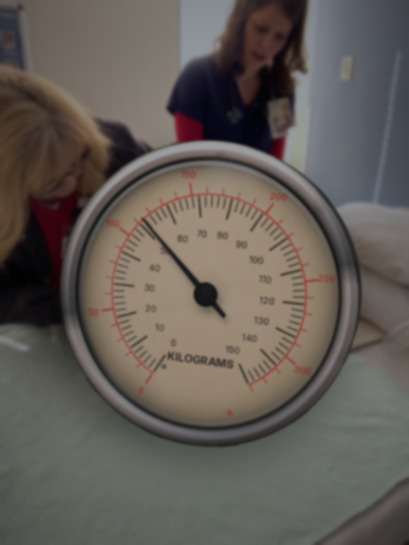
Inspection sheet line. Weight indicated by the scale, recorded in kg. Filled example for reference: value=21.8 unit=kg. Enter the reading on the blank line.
value=52 unit=kg
